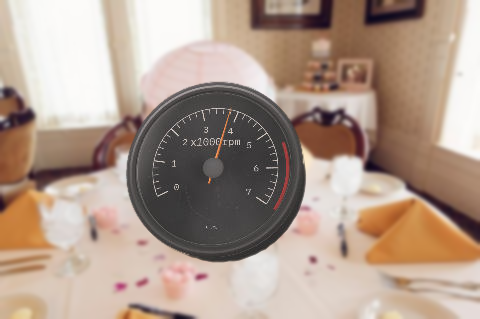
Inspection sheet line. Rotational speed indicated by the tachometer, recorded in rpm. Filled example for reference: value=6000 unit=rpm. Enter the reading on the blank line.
value=3800 unit=rpm
